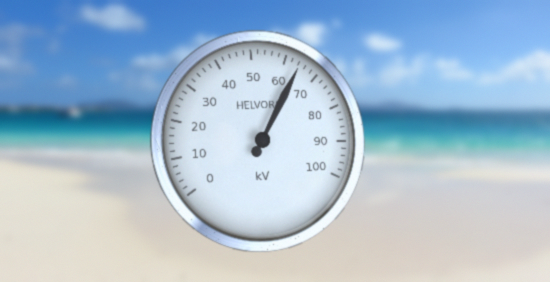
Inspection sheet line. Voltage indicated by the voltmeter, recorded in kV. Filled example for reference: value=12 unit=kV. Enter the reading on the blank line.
value=64 unit=kV
